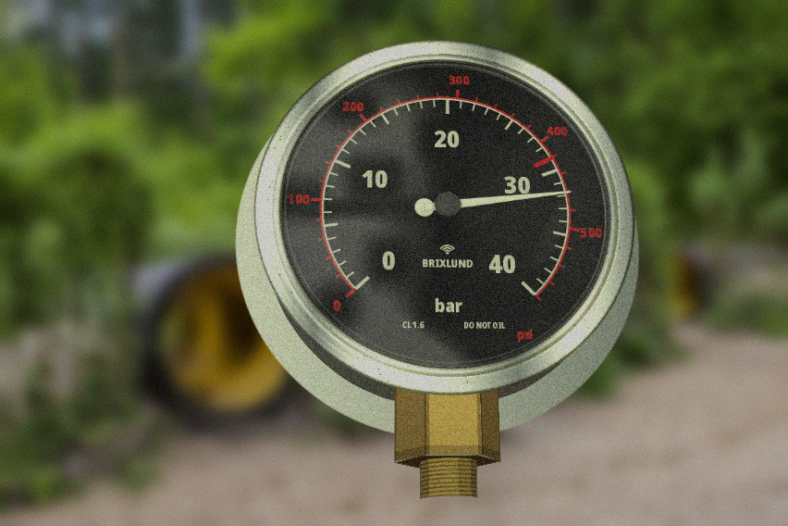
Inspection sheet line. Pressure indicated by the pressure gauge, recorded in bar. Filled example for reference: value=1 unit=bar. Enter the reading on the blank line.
value=32 unit=bar
